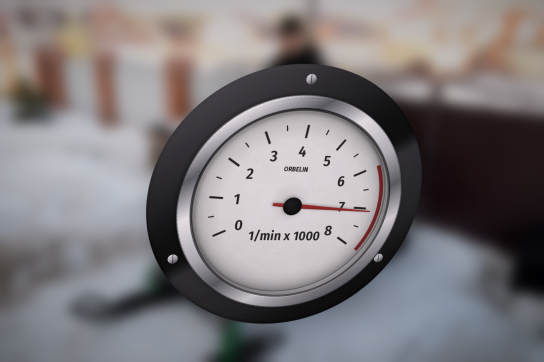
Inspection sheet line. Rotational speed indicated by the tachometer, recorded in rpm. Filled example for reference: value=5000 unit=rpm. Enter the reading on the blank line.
value=7000 unit=rpm
